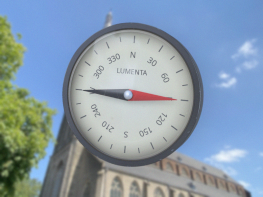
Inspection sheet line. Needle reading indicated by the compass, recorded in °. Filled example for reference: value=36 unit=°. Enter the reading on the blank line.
value=90 unit=°
